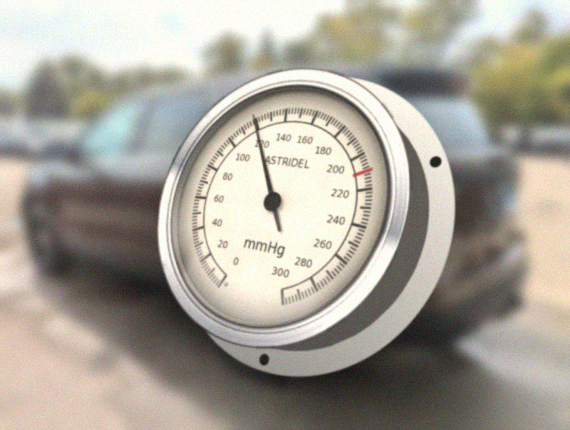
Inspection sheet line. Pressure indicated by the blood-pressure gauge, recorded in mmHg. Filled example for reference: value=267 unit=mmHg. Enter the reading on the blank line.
value=120 unit=mmHg
